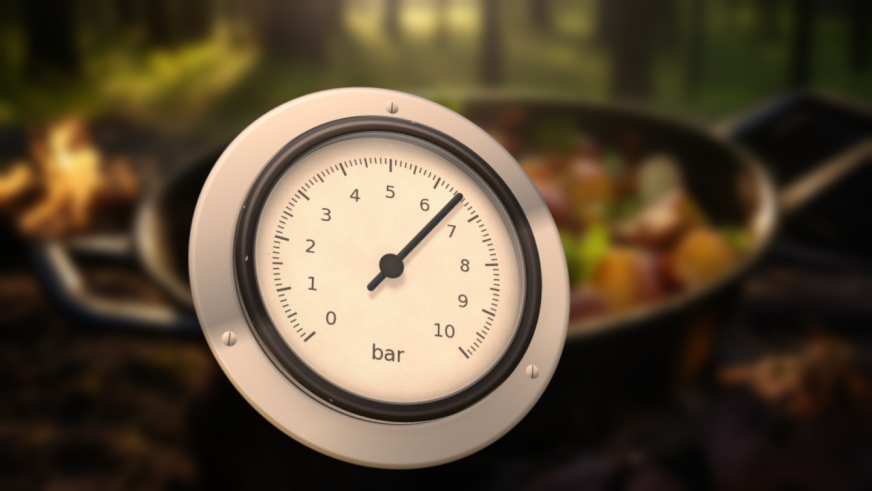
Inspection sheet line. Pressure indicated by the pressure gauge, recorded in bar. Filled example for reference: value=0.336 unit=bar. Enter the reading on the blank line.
value=6.5 unit=bar
